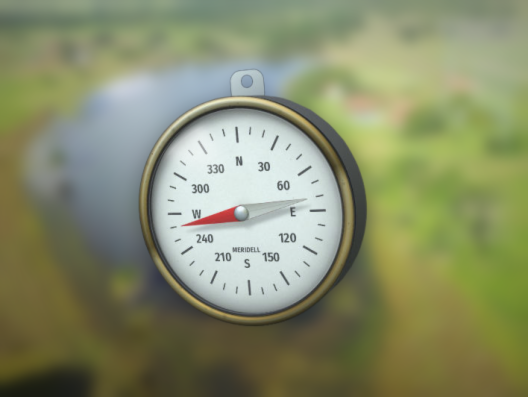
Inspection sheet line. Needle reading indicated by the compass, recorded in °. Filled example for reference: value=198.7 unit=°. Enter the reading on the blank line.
value=260 unit=°
